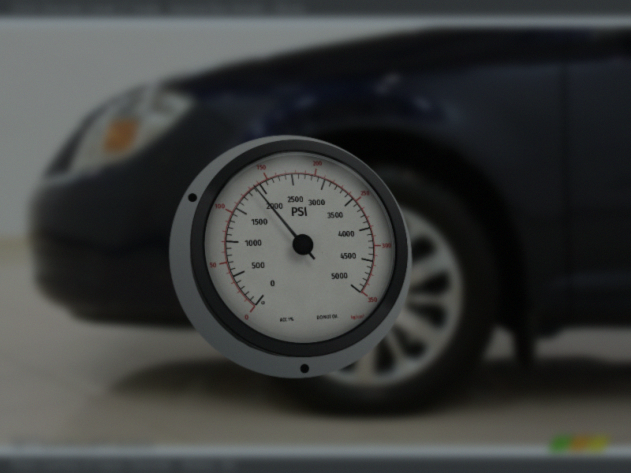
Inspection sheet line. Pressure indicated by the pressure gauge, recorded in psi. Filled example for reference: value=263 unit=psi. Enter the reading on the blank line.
value=1900 unit=psi
